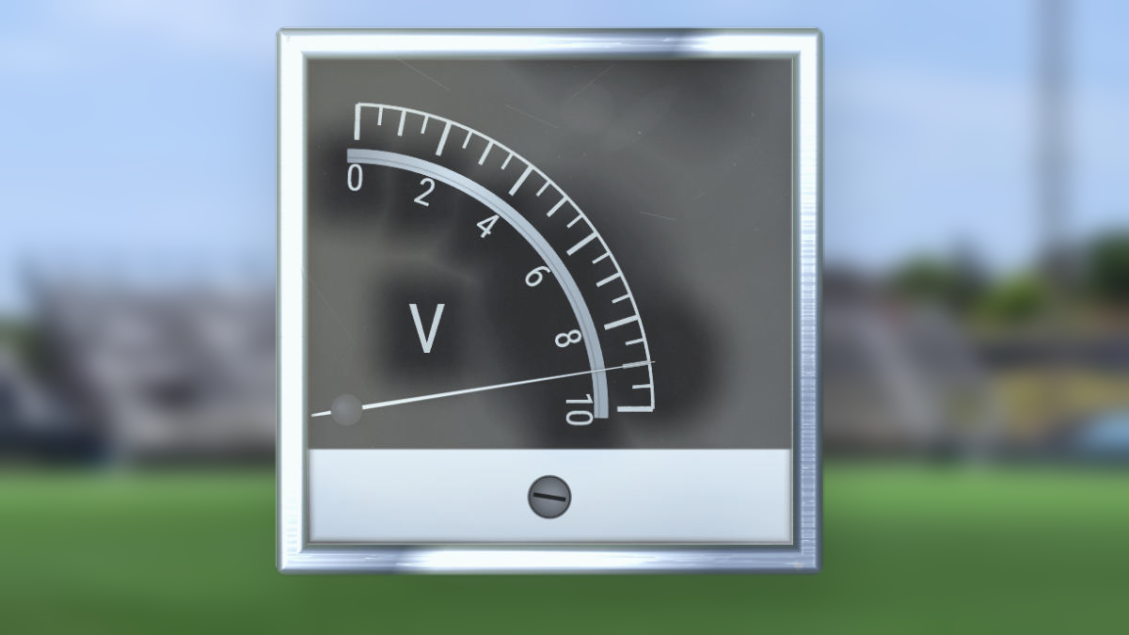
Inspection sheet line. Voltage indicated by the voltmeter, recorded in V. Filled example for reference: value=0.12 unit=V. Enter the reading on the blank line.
value=9 unit=V
